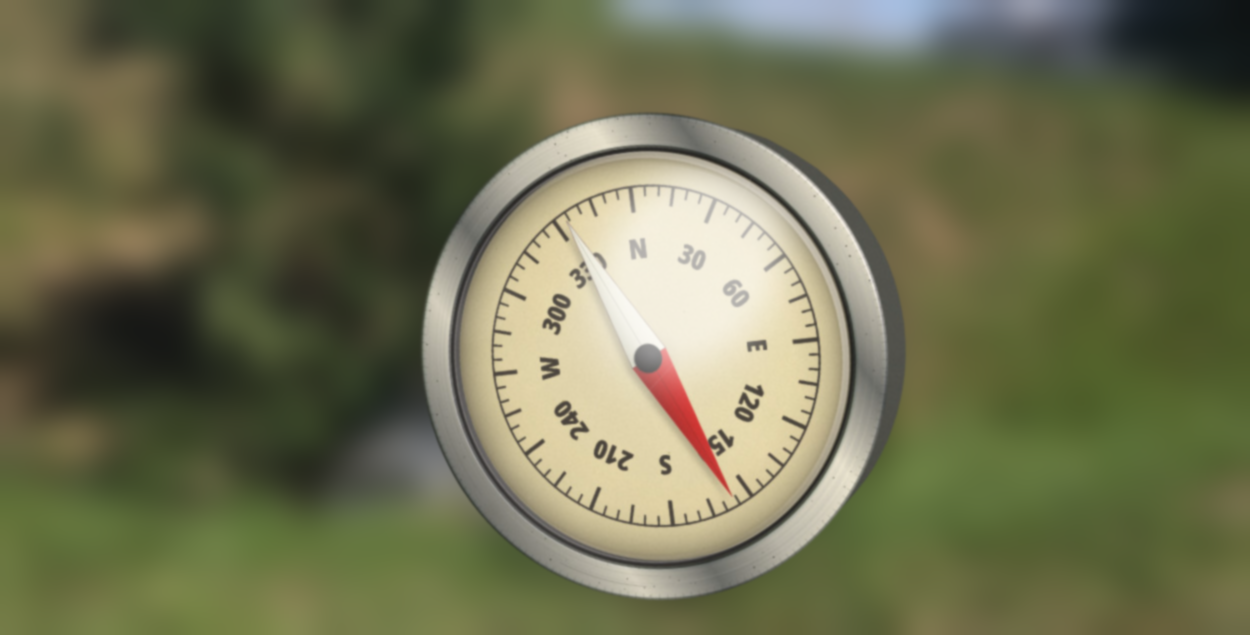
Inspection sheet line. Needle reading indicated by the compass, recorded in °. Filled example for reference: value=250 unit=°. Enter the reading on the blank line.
value=155 unit=°
